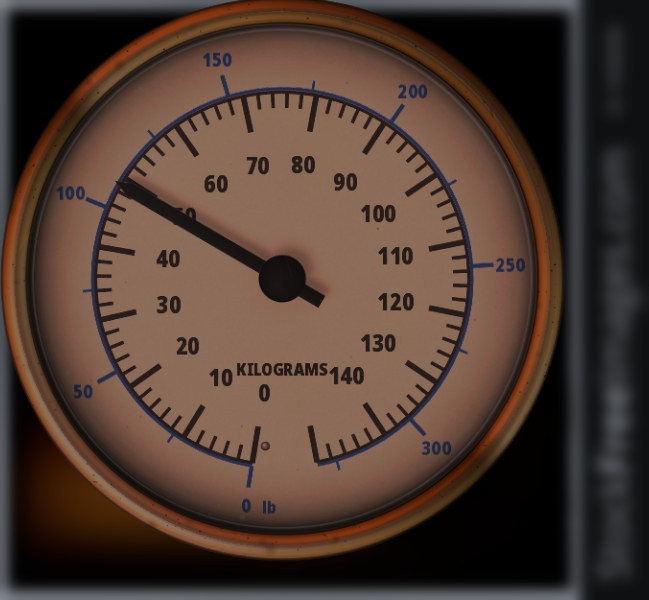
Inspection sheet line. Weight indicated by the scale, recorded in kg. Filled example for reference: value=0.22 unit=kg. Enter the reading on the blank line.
value=49 unit=kg
